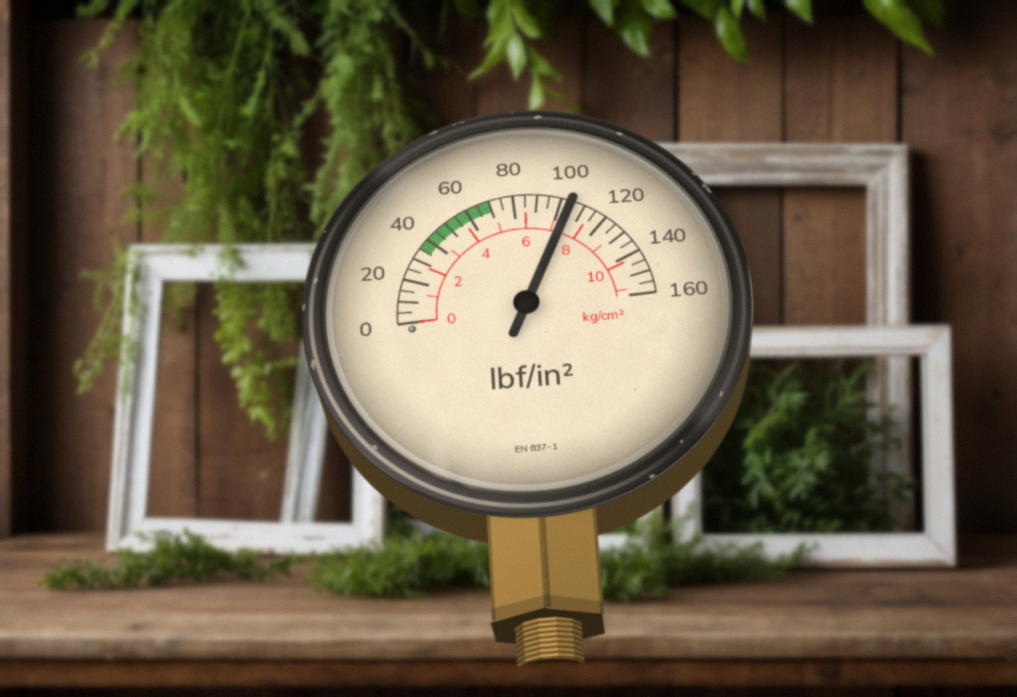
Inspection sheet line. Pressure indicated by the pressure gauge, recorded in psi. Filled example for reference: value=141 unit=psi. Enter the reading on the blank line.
value=105 unit=psi
